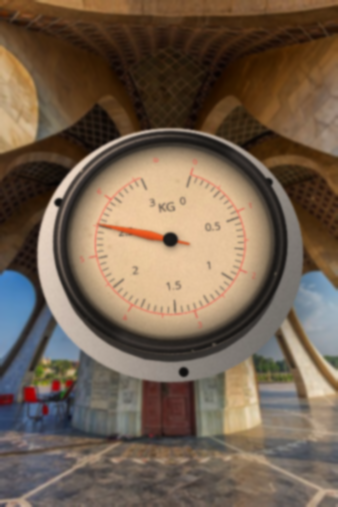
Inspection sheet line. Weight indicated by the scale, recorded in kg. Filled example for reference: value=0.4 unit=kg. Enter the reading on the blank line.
value=2.5 unit=kg
